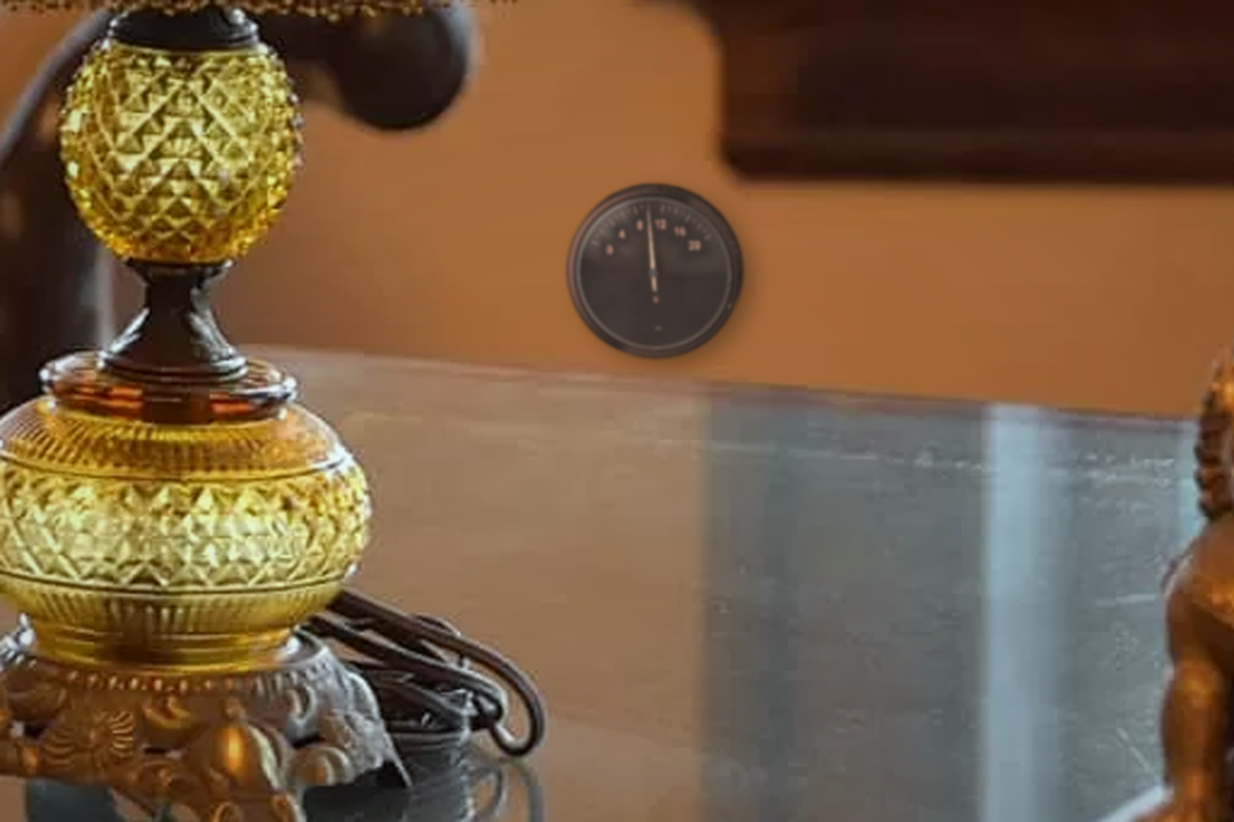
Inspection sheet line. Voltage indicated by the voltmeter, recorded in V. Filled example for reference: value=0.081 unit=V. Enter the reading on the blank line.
value=10 unit=V
